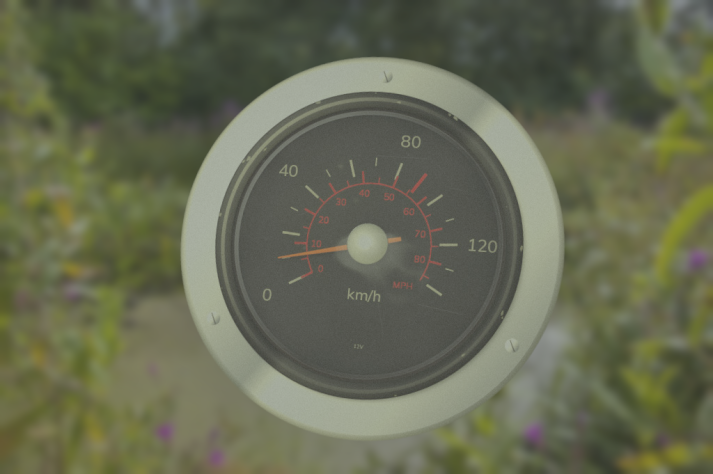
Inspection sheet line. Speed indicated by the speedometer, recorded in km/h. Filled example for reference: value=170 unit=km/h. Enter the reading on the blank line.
value=10 unit=km/h
